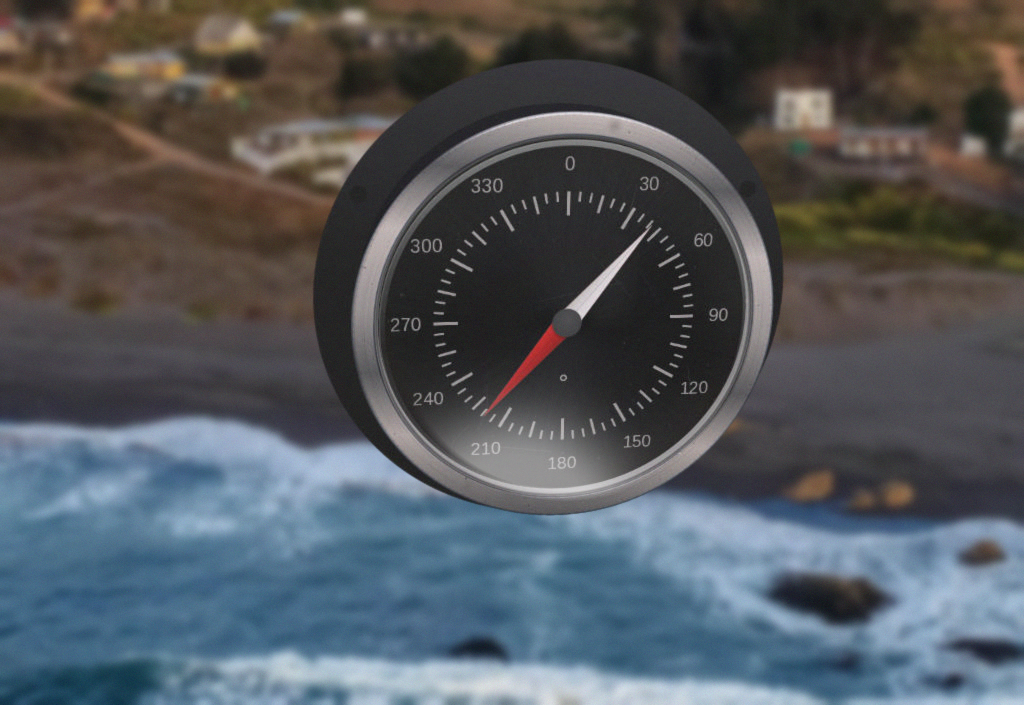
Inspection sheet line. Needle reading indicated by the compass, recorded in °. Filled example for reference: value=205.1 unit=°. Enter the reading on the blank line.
value=220 unit=°
